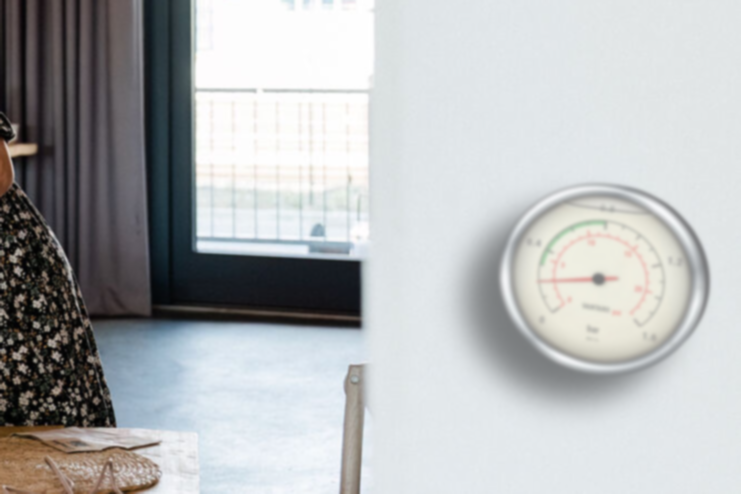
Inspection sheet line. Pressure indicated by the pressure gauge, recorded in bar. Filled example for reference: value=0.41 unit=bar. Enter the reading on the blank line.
value=0.2 unit=bar
